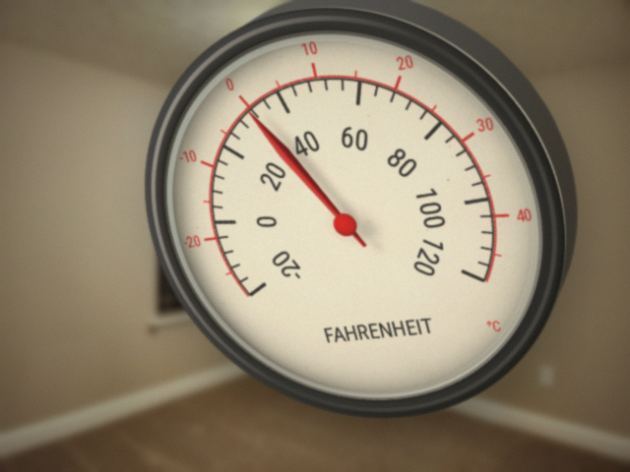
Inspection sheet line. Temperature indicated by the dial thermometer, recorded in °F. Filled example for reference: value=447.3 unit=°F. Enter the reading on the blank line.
value=32 unit=°F
